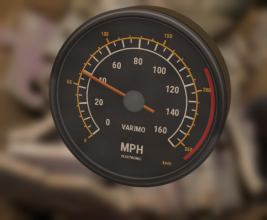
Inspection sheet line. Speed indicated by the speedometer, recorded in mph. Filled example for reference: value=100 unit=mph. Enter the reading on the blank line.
value=40 unit=mph
